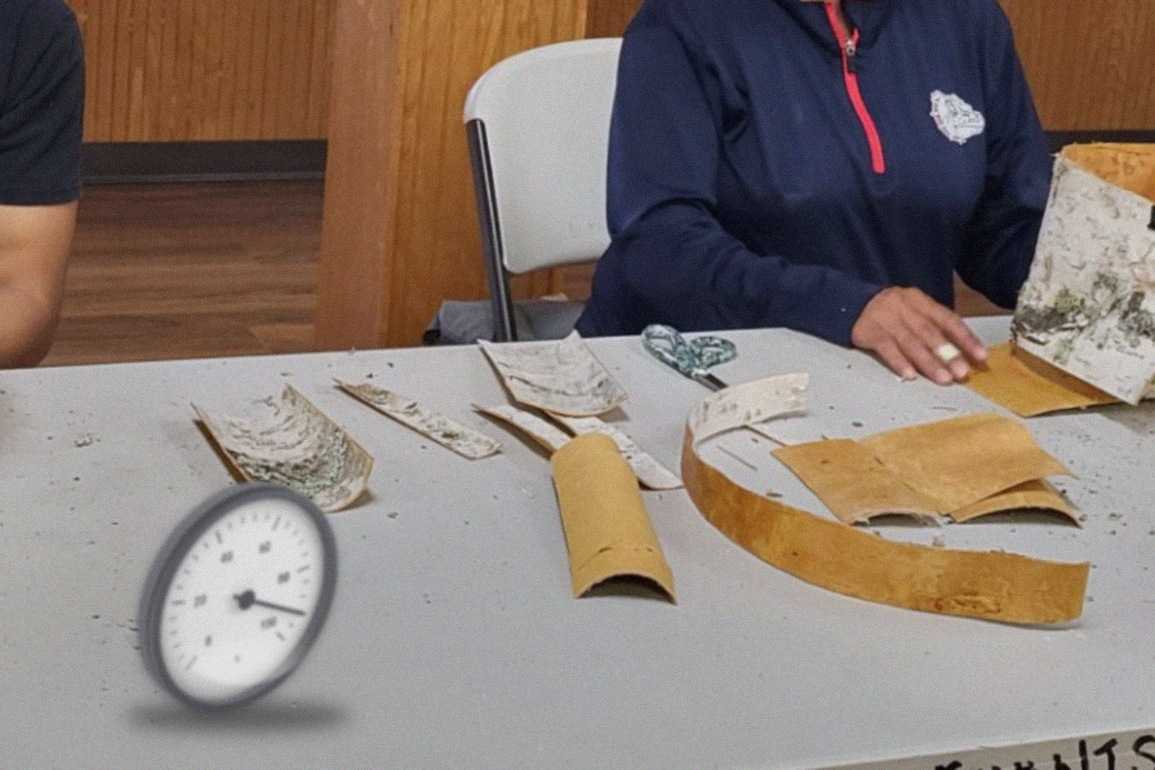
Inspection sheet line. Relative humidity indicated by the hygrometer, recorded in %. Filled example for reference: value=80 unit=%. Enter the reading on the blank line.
value=92 unit=%
